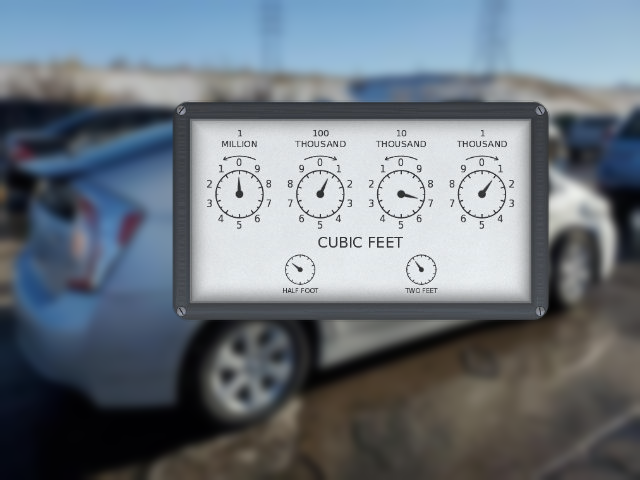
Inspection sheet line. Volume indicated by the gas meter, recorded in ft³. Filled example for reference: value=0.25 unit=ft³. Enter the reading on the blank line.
value=7100 unit=ft³
